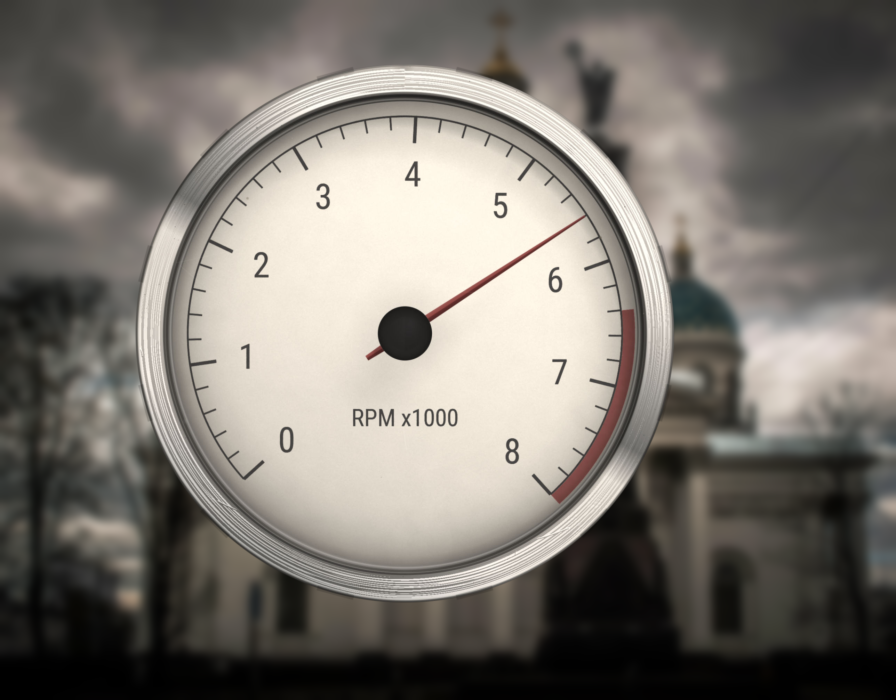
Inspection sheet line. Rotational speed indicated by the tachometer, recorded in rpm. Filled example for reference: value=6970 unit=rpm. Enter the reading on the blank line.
value=5600 unit=rpm
